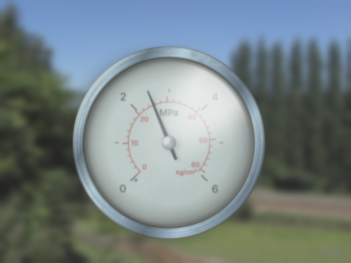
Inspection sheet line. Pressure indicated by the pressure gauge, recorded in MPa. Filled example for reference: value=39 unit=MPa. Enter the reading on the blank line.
value=2.5 unit=MPa
